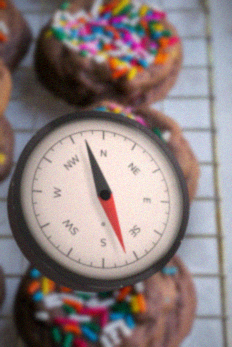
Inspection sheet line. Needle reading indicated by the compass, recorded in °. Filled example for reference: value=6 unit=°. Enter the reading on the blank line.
value=160 unit=°
